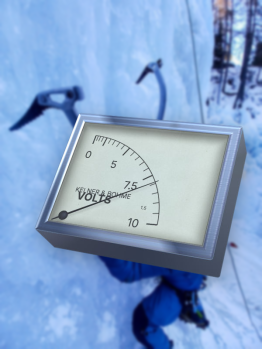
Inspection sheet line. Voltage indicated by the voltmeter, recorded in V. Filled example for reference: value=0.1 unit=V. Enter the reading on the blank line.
value=8 unit=V
